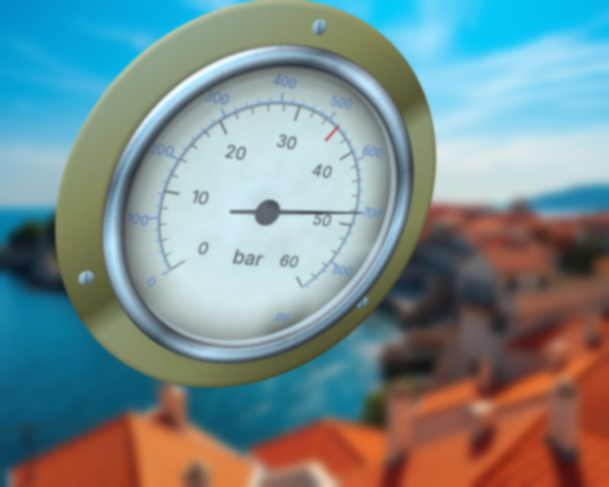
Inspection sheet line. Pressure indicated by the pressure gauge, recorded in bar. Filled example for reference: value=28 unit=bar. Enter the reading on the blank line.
value=48 unit=bar
